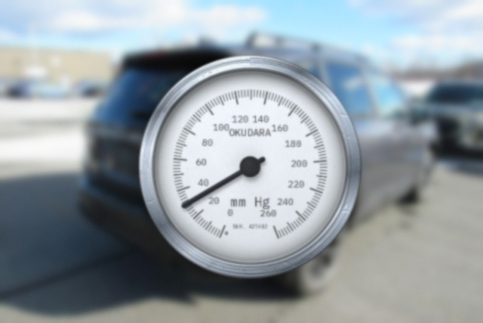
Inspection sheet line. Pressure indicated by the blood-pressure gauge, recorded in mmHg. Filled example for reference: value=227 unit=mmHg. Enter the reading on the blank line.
value=30 unit=mmHg
